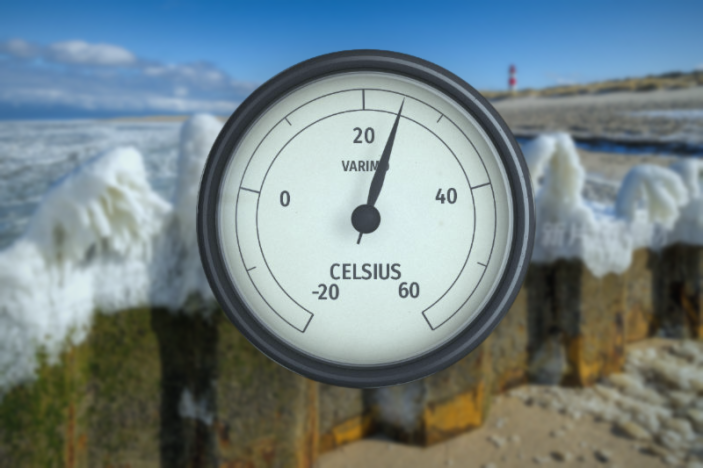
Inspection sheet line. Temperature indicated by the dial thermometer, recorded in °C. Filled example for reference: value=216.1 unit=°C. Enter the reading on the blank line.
value=25 unit=°C
